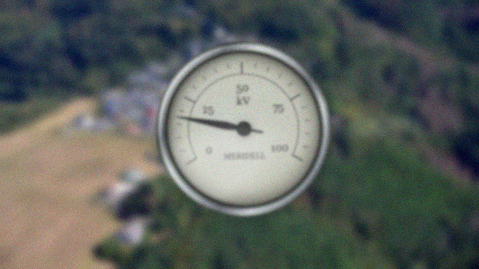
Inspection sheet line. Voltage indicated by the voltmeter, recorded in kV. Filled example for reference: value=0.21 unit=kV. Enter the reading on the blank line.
value=17.5 unit=kV
